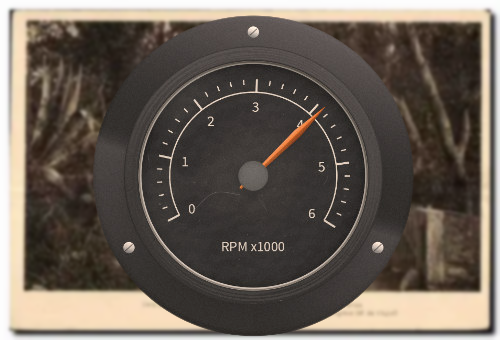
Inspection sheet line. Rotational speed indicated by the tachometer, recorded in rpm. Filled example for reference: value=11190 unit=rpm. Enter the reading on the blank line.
value=4100 unit=rpm
